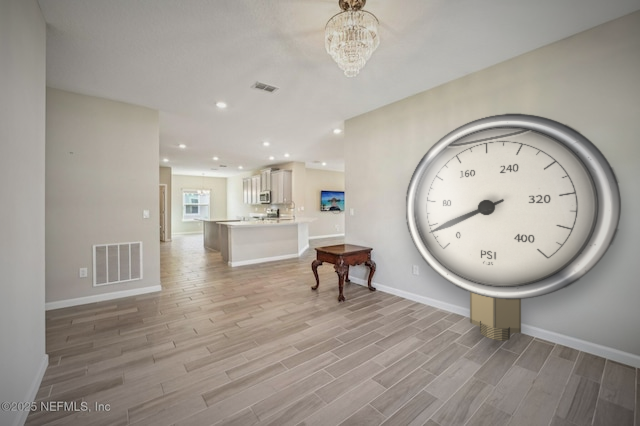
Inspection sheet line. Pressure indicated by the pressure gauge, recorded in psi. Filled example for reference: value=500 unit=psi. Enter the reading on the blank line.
value=30 unit=psi
